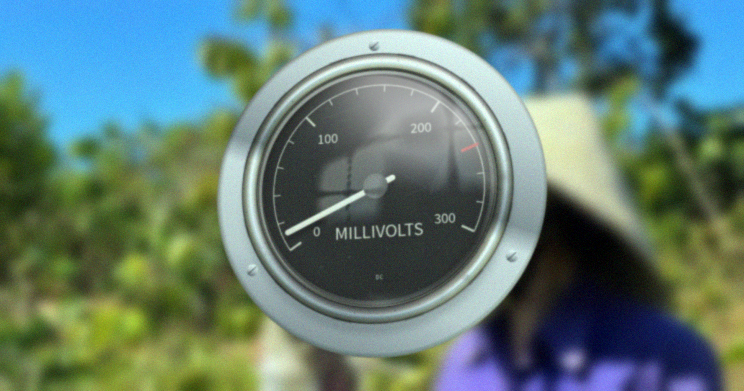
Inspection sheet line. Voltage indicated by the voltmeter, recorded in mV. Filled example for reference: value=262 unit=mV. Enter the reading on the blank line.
value=10 unit=mV
